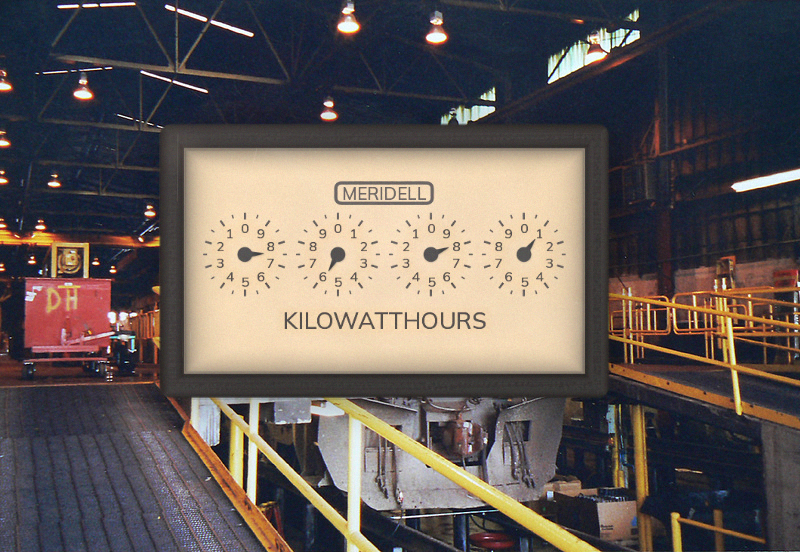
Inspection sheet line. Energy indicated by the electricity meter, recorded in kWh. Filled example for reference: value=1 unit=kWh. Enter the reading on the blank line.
value=7581 unit=kWh
